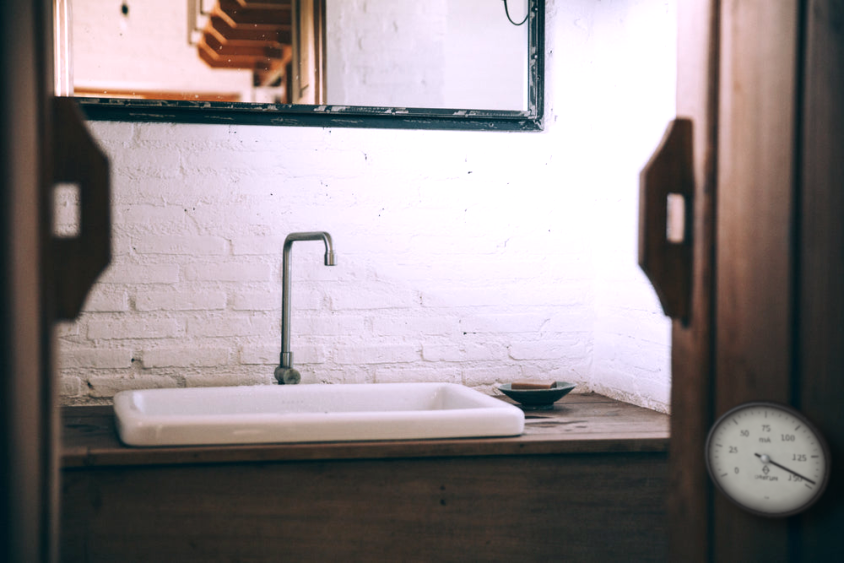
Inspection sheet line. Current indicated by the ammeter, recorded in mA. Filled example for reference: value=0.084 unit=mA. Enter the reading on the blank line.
value=145 unit=mA
